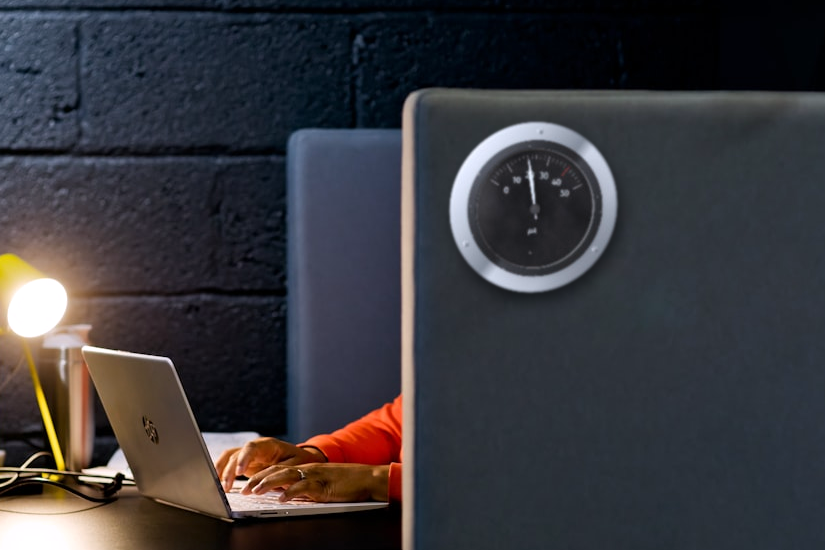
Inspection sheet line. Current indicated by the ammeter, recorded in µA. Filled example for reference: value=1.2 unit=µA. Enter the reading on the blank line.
value=20 unit=µA
